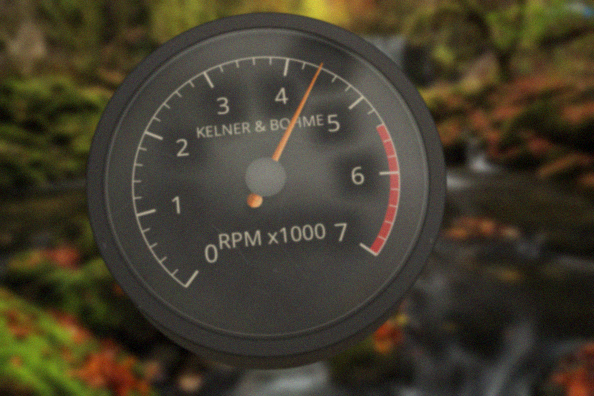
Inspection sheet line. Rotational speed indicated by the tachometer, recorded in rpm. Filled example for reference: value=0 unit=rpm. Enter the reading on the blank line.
value=4400 unit=rpm
